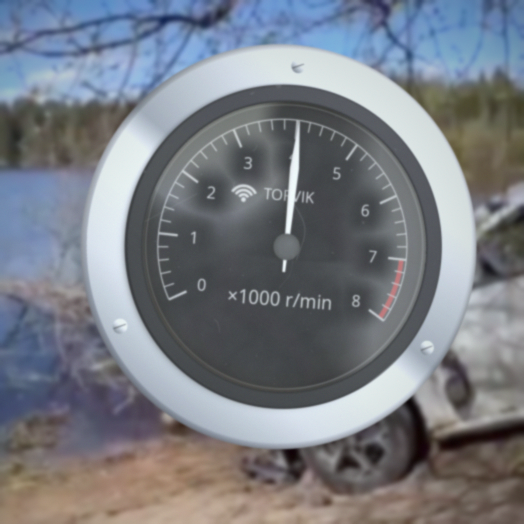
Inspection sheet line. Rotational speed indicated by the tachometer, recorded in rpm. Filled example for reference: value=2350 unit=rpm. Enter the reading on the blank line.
value=4000 unit=rpm
